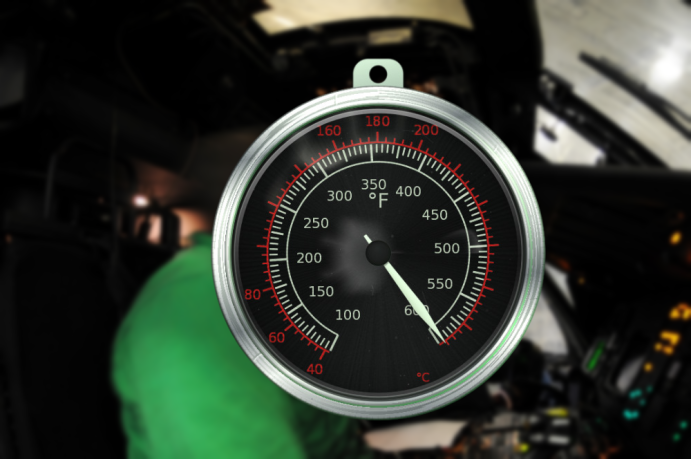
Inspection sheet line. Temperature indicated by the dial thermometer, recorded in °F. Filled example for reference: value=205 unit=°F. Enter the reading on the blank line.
value=595 unit=°F
